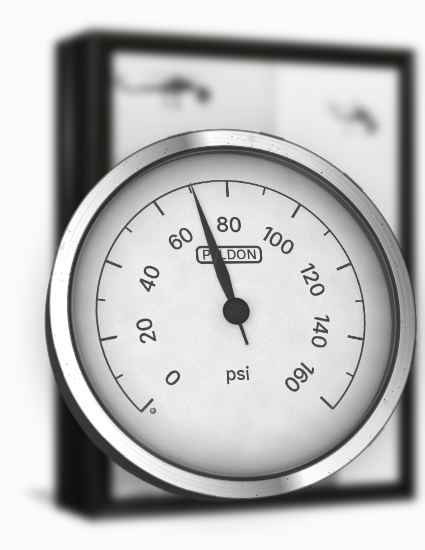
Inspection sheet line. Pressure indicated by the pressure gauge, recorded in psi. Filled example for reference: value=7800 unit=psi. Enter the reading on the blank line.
value=70 unit=psi
